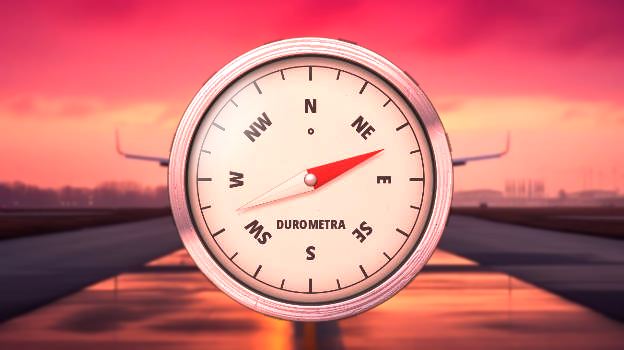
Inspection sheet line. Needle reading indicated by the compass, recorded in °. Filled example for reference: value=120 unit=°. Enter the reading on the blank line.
value=67.5 unit=°
